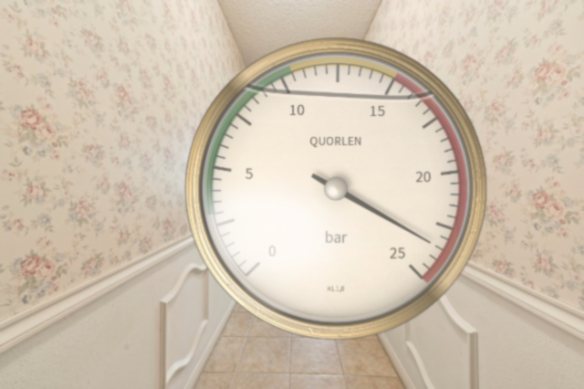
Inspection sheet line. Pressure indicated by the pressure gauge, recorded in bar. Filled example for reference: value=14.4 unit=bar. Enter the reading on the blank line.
value=23.5 unit=bar
